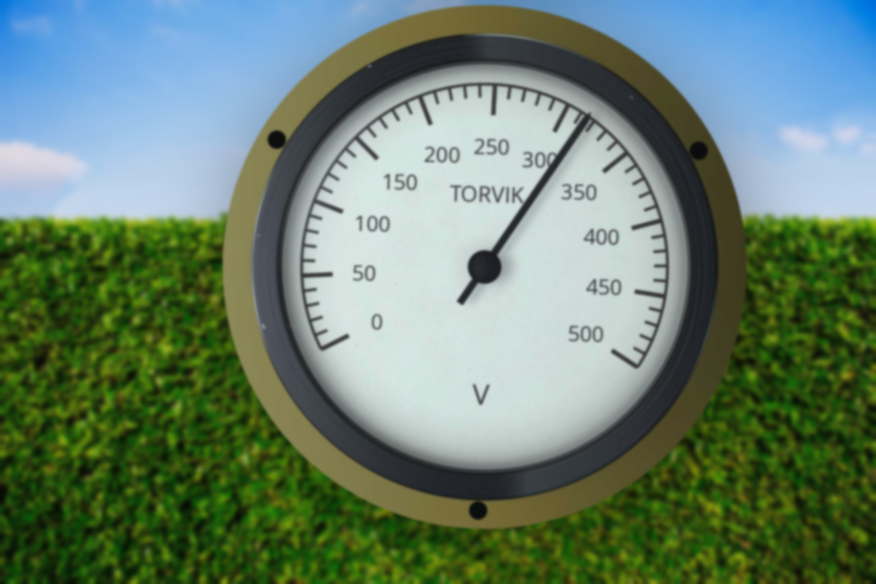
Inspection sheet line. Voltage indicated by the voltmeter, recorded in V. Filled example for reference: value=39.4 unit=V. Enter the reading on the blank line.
value=315 unit=V
